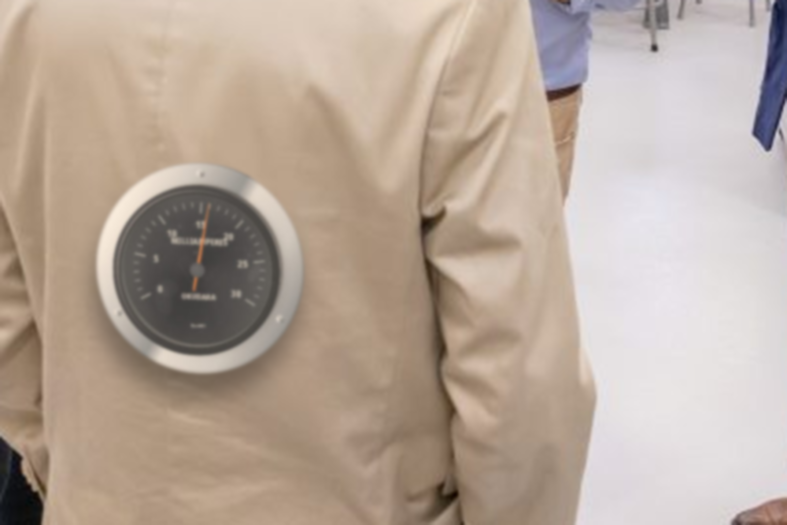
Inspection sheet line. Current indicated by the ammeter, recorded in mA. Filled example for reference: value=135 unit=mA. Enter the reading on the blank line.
value=16 unit=mA
